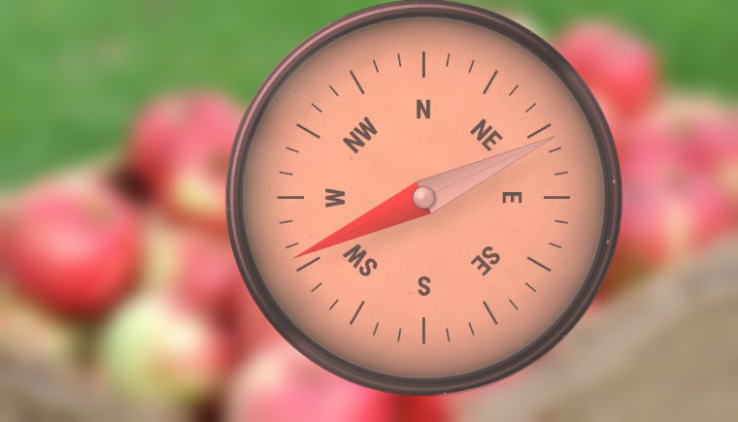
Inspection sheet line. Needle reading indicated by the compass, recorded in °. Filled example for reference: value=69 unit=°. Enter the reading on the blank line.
value=245 unit=°
